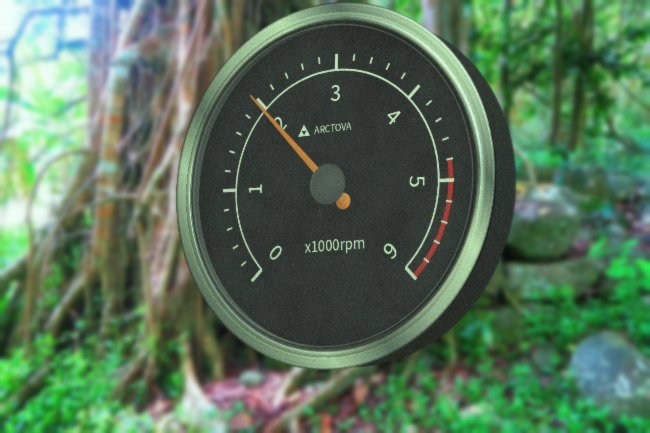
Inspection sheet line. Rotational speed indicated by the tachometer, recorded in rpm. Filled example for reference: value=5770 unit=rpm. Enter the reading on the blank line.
value=2000 unit=rpm
